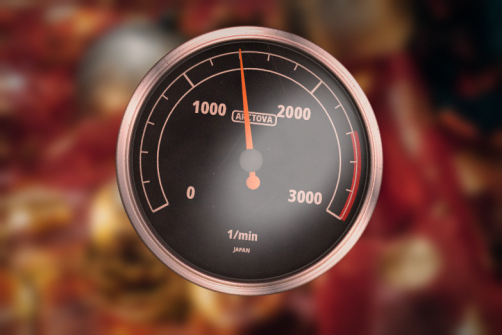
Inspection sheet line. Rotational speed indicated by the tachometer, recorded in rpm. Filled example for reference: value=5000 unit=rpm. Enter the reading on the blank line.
value=1400 unit=rpm
